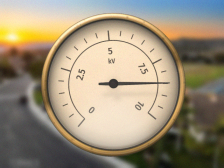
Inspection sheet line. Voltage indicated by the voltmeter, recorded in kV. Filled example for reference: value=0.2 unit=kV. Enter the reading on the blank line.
value=8.5 unit=kV
